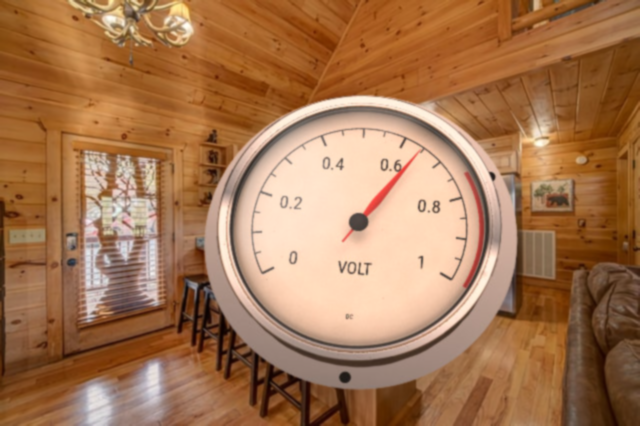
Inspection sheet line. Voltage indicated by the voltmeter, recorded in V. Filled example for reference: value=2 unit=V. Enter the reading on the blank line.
value=0.65 unit=V
